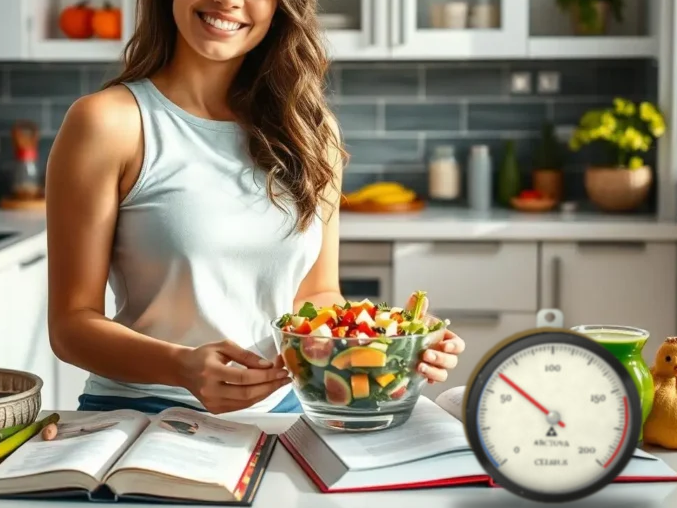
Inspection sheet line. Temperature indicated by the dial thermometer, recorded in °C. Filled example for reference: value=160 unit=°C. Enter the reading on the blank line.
value=62.5 unit=°C
